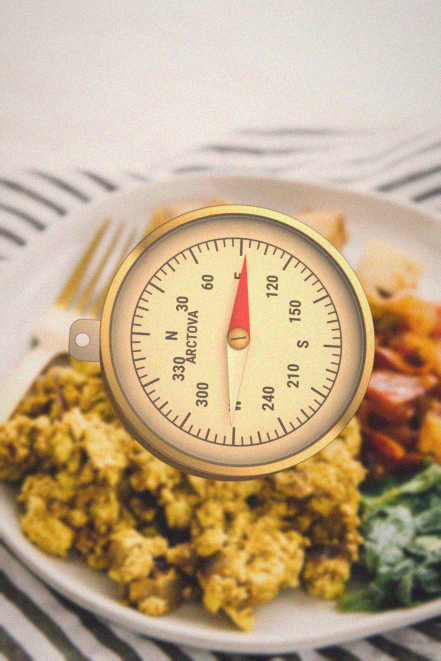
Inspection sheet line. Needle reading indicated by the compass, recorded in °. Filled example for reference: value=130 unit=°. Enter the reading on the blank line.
value=92.5 unit=°
